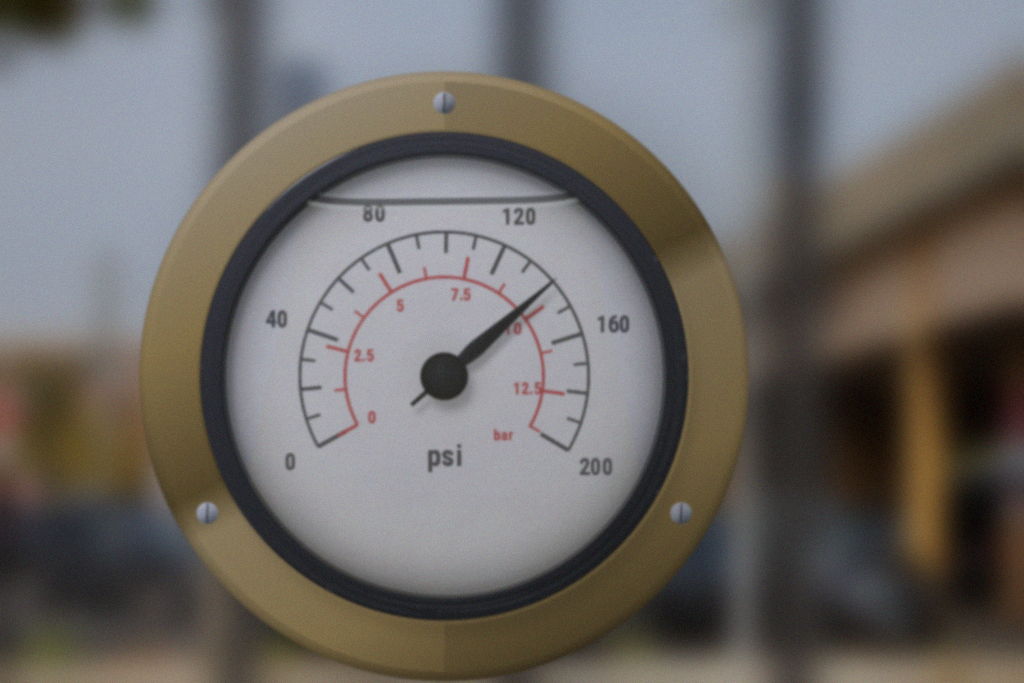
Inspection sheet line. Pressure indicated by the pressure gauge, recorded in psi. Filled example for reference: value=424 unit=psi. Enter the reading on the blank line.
value=140 unit=psi
